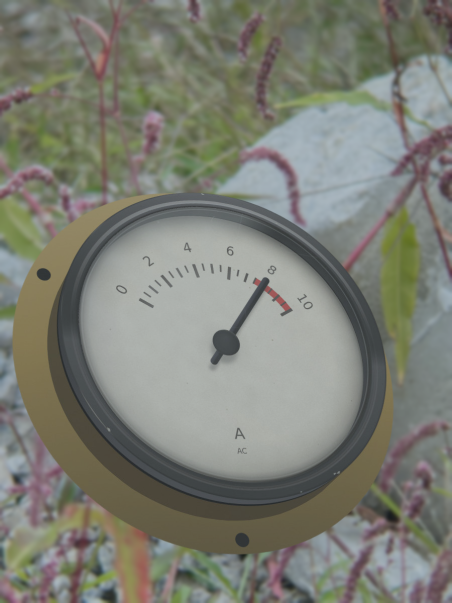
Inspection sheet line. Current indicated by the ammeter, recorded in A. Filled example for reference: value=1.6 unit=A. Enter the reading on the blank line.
value=8 unit=A
